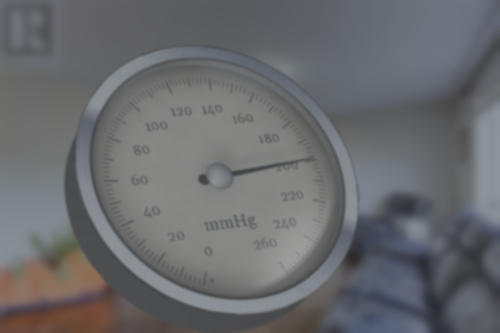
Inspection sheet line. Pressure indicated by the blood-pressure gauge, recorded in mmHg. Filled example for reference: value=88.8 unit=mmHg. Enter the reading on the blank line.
value=200 unit=mmHg
